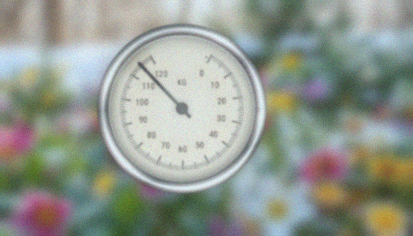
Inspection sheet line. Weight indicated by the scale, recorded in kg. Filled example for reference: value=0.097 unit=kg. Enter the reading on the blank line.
value=115 unit=kg
